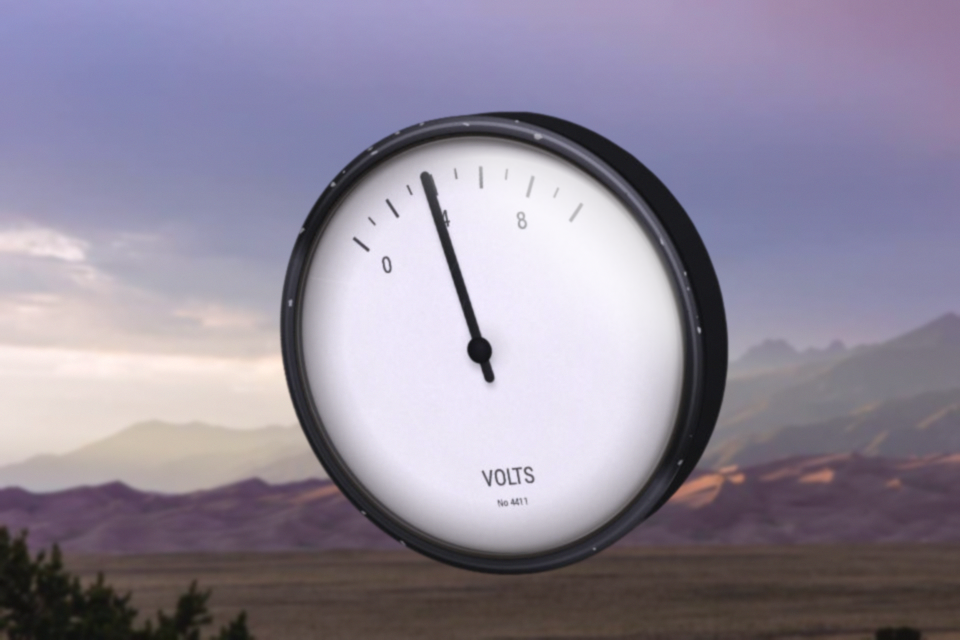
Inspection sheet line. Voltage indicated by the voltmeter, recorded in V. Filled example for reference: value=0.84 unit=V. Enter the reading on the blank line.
value=4 unit=V
